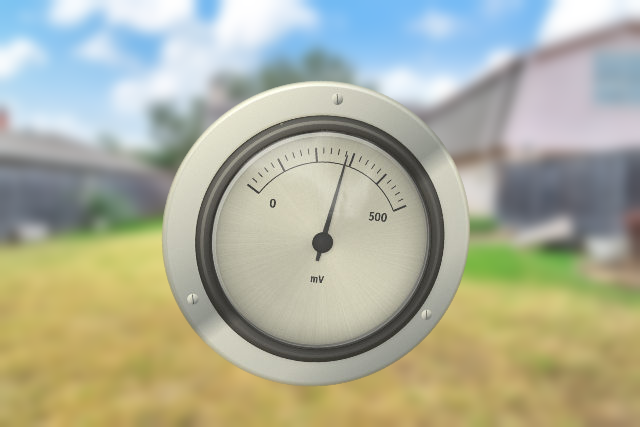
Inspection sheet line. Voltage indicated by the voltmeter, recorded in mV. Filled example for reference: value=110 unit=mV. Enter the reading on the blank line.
value=280 unit=mV
